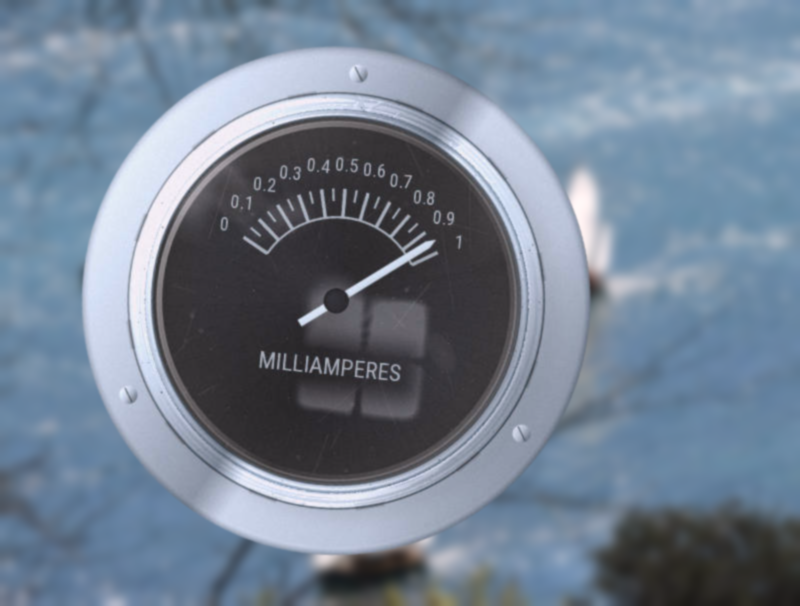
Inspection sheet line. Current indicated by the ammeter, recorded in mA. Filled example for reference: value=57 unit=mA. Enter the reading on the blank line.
value=0.95 unit=mA
